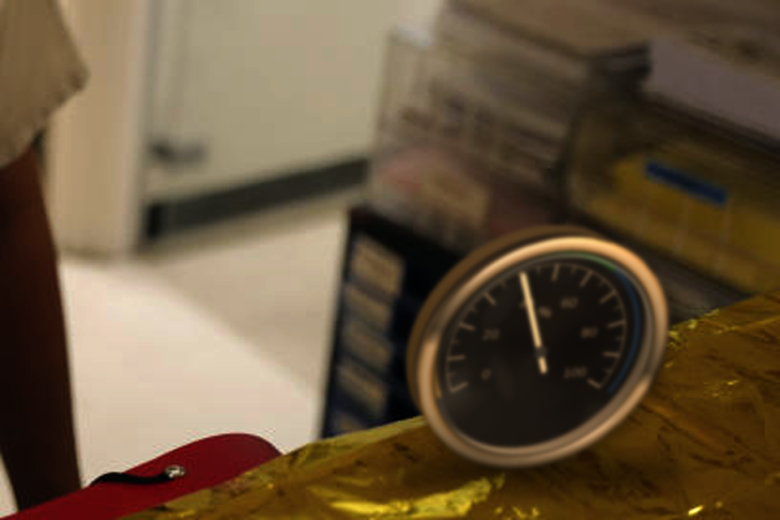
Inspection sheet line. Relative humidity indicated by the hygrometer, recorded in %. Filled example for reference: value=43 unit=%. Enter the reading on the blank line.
value=40 unit=%
